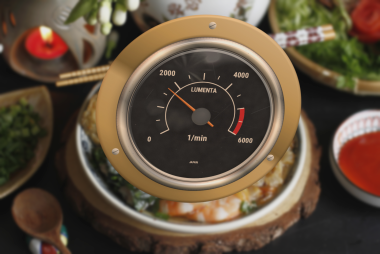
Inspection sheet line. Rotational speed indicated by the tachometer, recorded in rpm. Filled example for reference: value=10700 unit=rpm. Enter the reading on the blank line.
value=1750 unit=rpm
